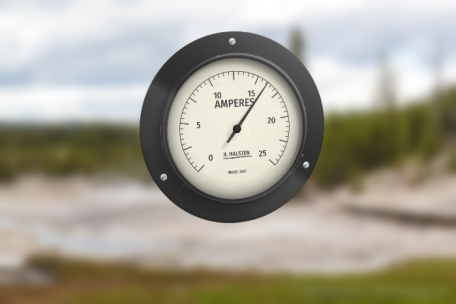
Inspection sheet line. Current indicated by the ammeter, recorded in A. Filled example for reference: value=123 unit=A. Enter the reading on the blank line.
value=16 unit=A
